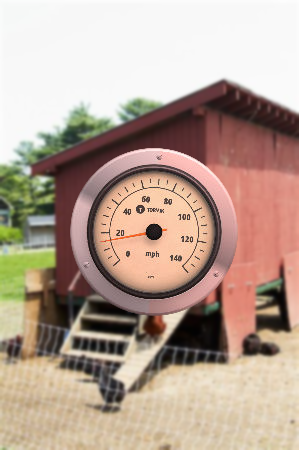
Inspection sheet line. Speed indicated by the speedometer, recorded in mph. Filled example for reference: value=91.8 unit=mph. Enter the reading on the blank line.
value=15 unit=mph
